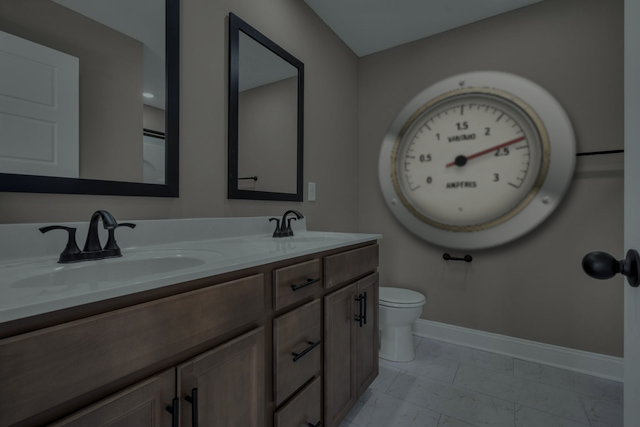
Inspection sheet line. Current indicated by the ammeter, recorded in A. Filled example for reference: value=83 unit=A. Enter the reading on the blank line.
value=2.4 unit=A
